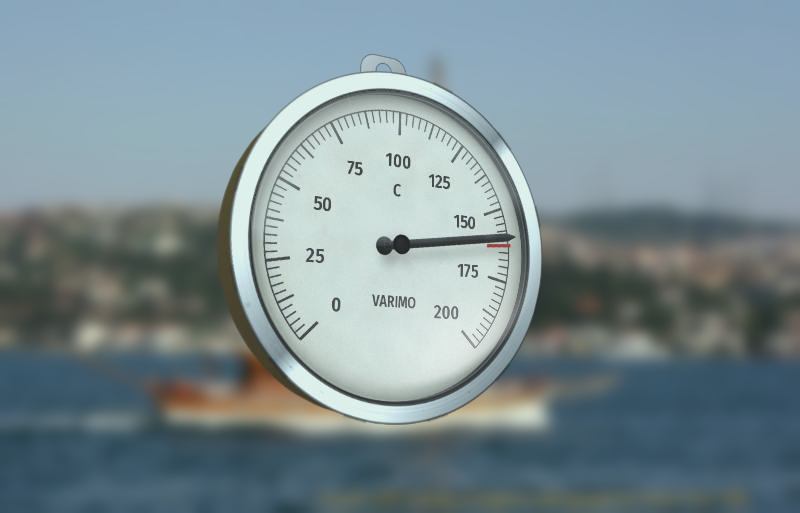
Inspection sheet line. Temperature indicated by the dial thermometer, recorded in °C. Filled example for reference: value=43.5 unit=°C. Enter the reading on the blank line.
value=160 unit=°C
